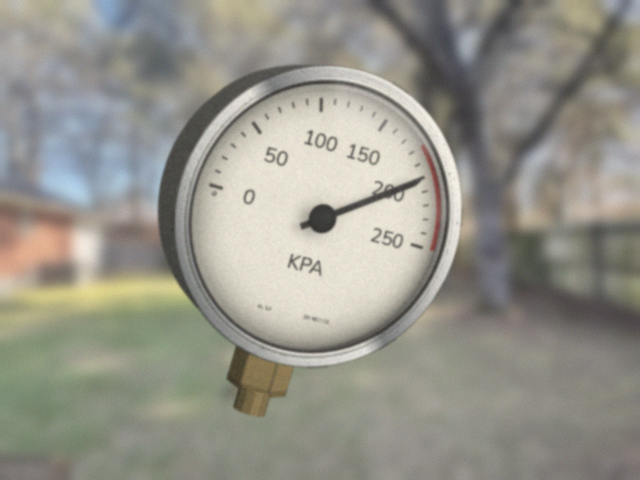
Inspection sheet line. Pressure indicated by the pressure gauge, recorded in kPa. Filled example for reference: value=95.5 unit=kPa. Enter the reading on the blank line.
value=200 unit=kPa
